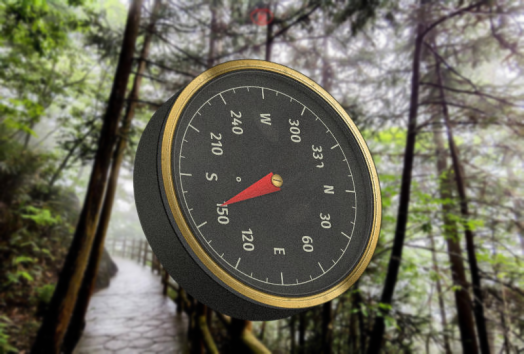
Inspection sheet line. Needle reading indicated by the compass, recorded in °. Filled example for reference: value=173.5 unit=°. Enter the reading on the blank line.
value=155 unit=°
